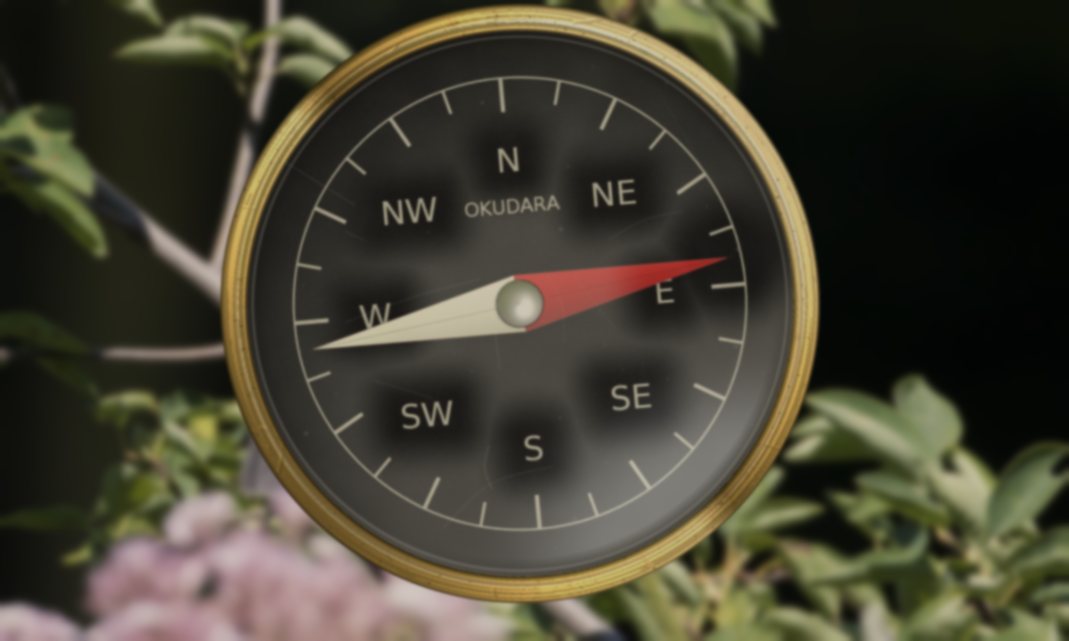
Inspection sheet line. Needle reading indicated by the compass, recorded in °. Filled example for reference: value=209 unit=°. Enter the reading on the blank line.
value=82.5 unit=°
